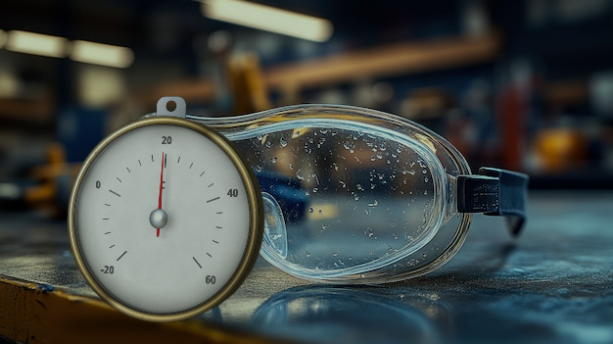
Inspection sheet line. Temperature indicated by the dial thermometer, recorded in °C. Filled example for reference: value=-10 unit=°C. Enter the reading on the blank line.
value=20 unit=°C
